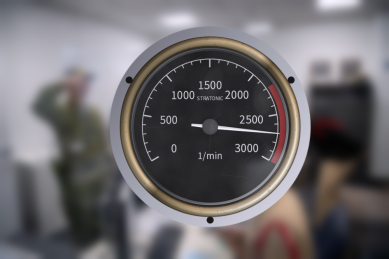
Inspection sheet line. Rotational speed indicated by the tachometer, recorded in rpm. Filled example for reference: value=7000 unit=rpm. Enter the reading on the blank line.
value=2700 unit=rpm
